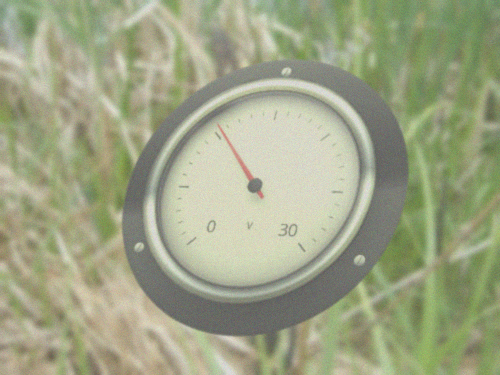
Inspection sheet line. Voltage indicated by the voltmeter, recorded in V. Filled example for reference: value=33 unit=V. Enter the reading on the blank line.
value=10.5 unit=V
